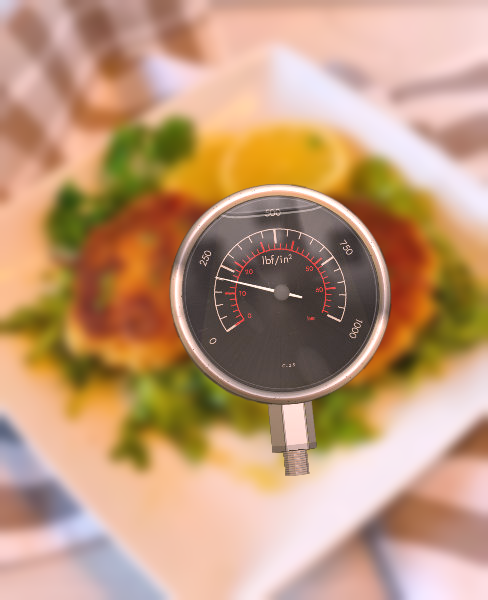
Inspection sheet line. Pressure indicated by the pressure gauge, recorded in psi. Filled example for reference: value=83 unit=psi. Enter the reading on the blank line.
value=200 unit=psi
